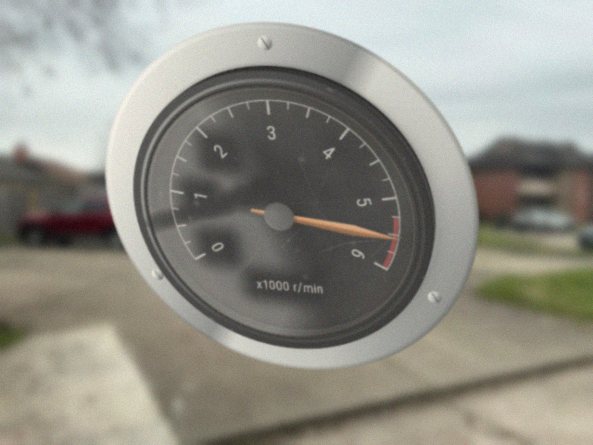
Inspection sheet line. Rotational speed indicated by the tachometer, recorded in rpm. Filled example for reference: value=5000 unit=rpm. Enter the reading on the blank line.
value=5500 unit=rpm
